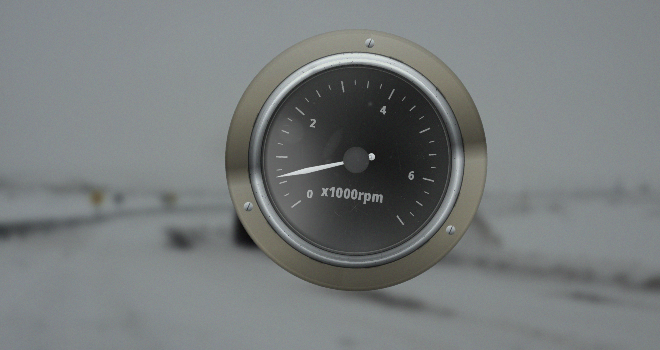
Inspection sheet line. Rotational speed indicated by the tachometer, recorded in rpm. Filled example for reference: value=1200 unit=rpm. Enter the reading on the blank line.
value=625 unit=rpm
